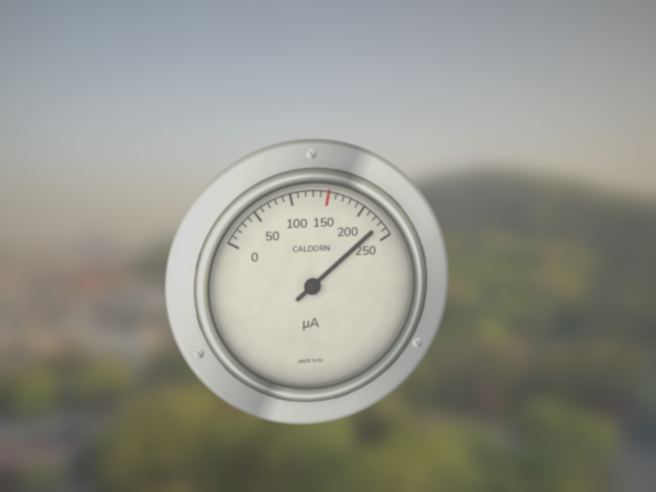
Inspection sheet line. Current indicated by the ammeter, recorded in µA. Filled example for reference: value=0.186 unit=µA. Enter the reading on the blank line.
value=230 unit=µA
